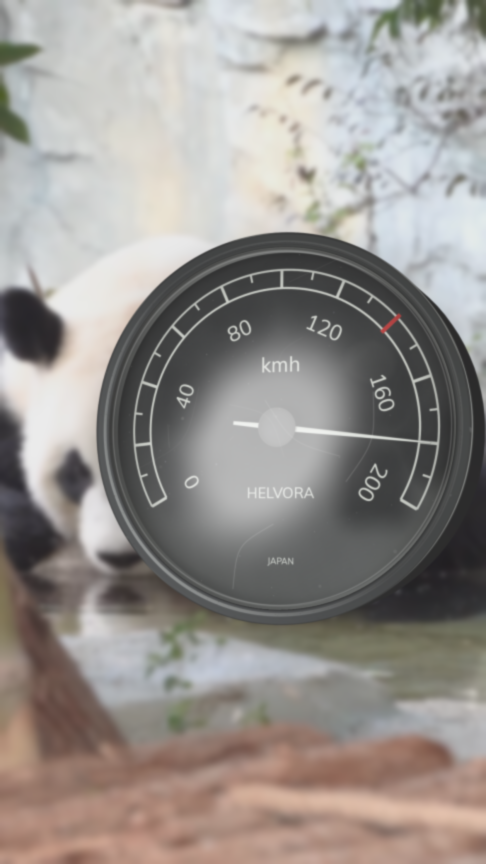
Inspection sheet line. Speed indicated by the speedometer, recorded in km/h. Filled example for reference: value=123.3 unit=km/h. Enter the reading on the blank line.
value=180 unit=km/h
